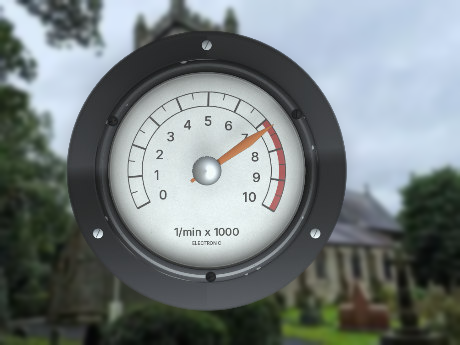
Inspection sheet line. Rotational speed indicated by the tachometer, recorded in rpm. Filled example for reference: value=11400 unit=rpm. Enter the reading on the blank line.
value=7250 unit=rpm
